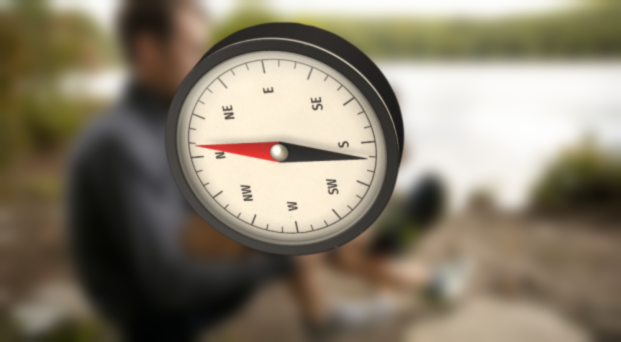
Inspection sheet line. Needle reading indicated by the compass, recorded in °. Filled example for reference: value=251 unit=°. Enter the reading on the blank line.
value=10 unit=°
